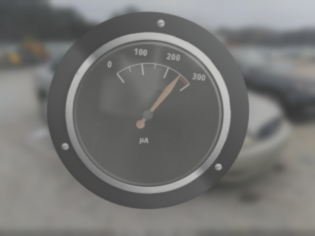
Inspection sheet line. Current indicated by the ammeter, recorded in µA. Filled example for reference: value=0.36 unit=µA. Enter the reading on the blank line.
value=250 unit=µA
